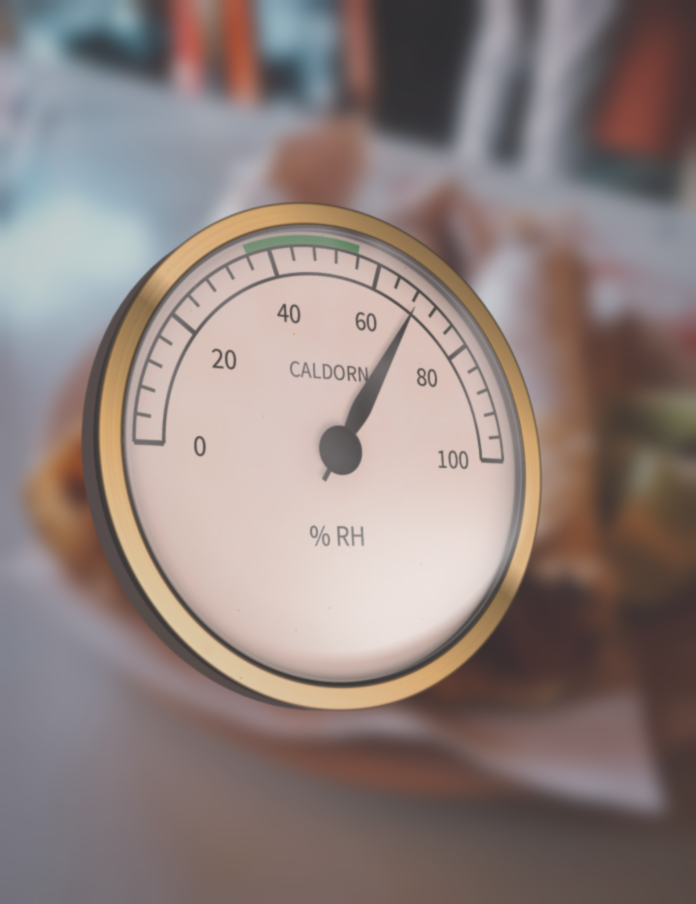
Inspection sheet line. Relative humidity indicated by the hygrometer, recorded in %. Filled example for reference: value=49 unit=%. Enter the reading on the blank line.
value=68 unit=%
